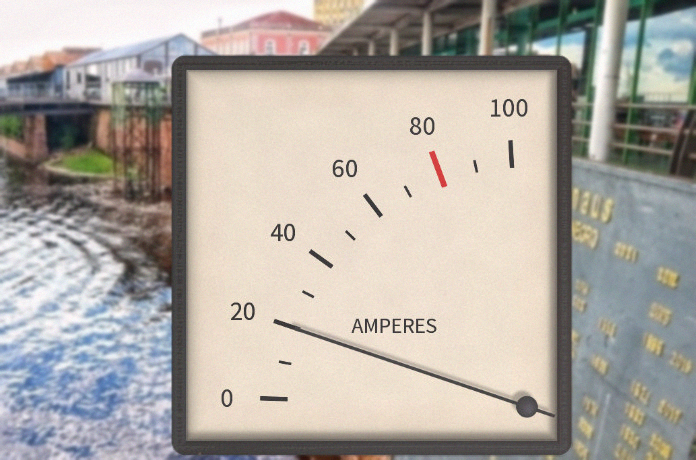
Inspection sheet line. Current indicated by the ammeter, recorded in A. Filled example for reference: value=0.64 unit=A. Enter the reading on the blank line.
value=20 unit=A
